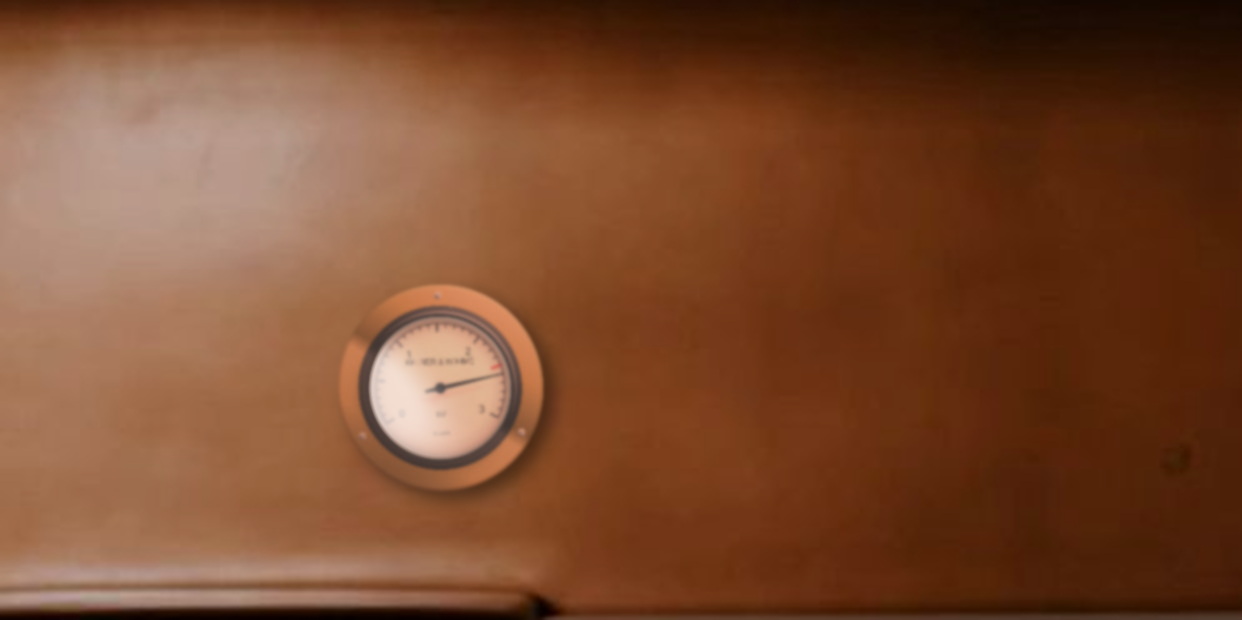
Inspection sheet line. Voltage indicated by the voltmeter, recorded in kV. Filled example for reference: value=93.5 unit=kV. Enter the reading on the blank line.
value=2.5 unit=kV
